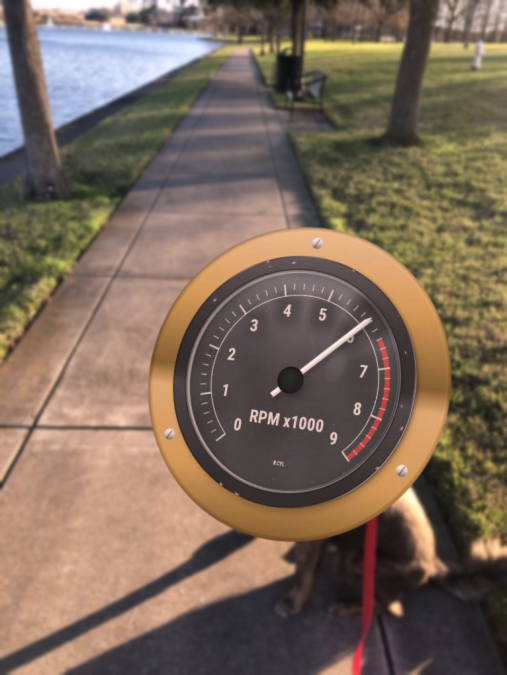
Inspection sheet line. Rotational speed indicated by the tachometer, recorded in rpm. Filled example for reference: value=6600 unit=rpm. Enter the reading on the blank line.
value=6000 unit=rpm
